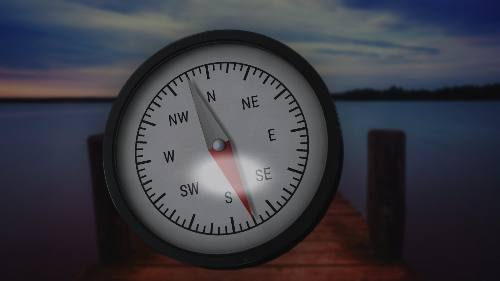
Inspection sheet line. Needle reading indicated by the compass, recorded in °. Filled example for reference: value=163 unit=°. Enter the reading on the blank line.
value=165 unit=°
